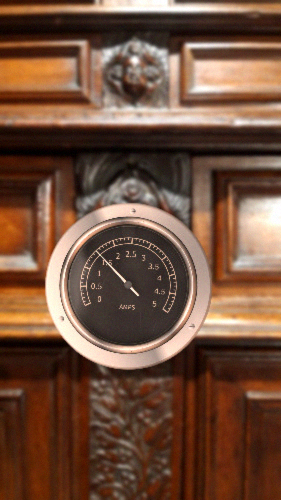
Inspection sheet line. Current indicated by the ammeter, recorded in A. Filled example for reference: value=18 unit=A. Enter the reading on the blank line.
value=1.5 unit=A
